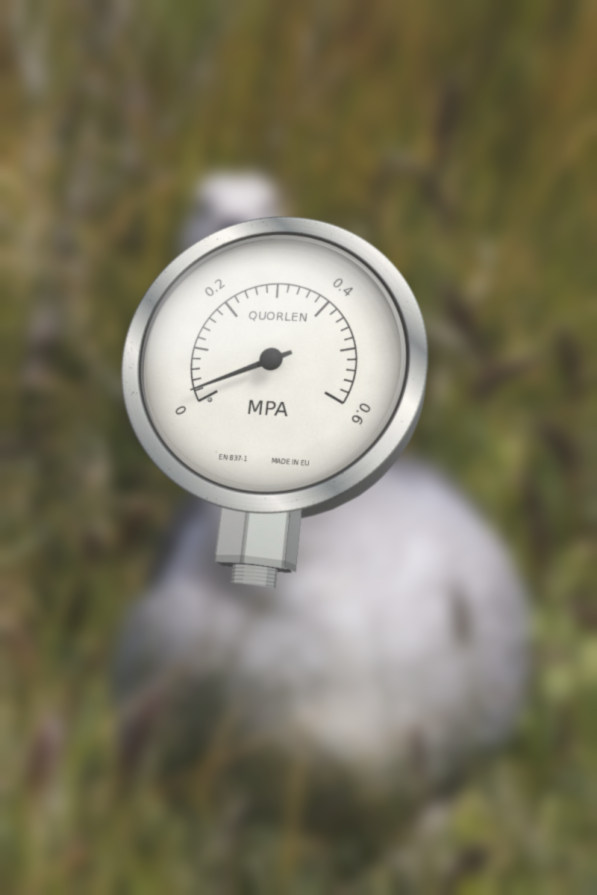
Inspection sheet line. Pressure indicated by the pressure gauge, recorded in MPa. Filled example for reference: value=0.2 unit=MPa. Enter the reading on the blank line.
value=0.02 unit=MPa
